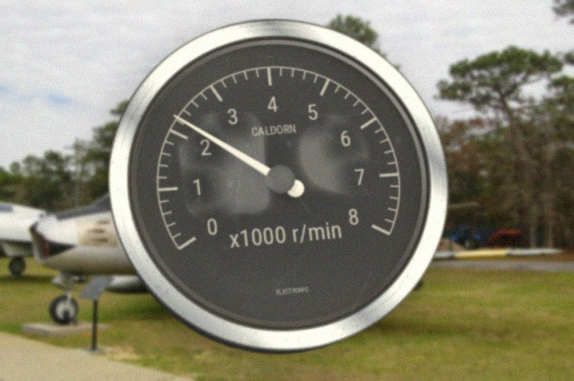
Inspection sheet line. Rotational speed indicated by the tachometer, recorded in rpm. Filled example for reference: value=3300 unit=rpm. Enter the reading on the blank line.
value=2200 unit=rpm
